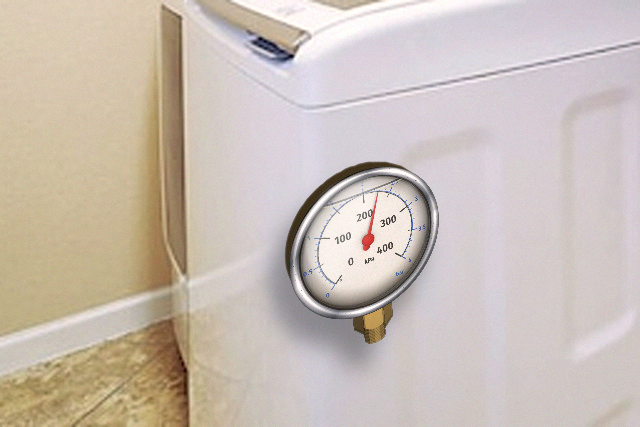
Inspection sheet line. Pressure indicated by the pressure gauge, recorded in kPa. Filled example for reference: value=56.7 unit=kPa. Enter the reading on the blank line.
value=225 unit=kPa
